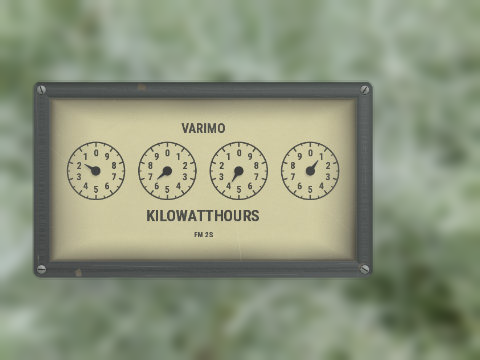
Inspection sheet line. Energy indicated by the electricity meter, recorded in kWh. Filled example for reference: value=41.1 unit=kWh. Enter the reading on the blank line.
value=1641 unit=kWh
